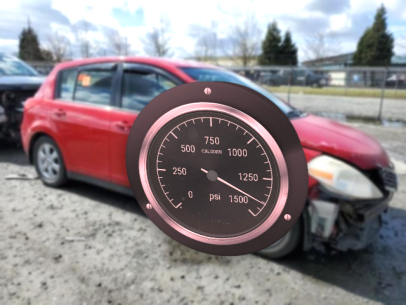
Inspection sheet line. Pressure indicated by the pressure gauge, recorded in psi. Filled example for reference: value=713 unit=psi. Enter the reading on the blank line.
value=1400 unit=psi
